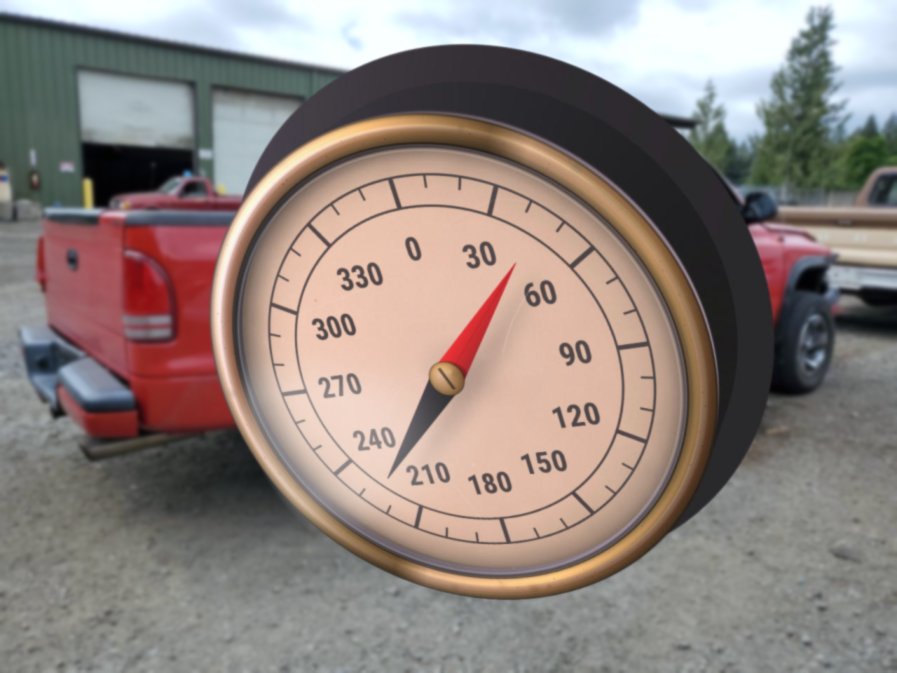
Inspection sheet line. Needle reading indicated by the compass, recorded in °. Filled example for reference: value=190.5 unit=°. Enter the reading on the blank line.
value=45 unit=°
